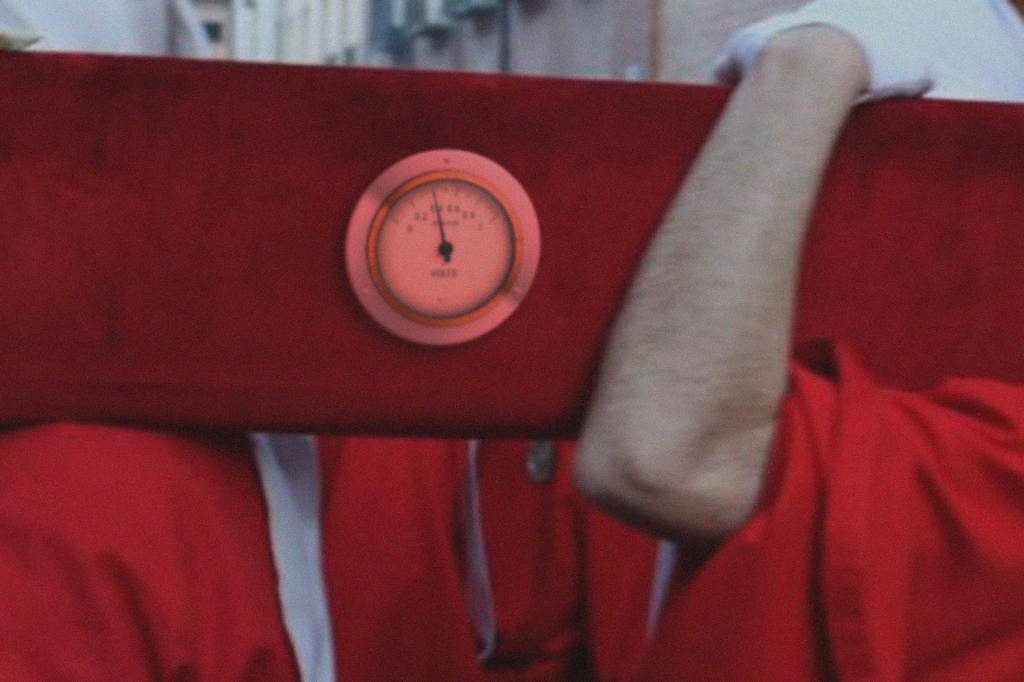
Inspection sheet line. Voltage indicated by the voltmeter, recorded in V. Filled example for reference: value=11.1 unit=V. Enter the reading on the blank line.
value=0.4 unit=V
